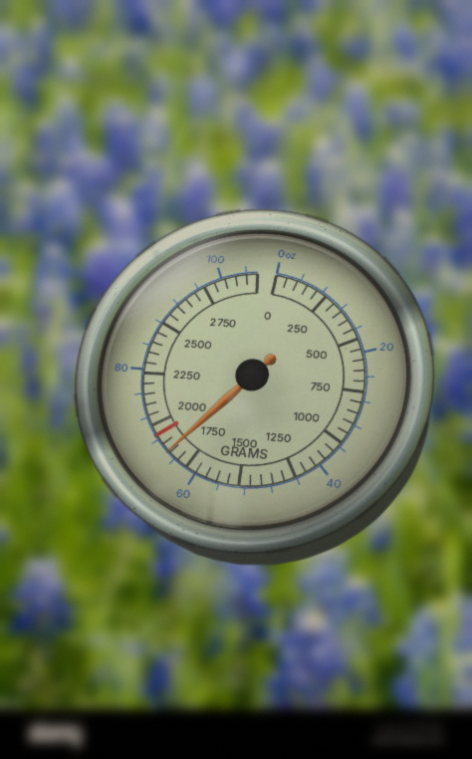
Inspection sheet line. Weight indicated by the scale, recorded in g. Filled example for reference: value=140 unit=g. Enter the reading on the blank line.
value=1850 unit=g
